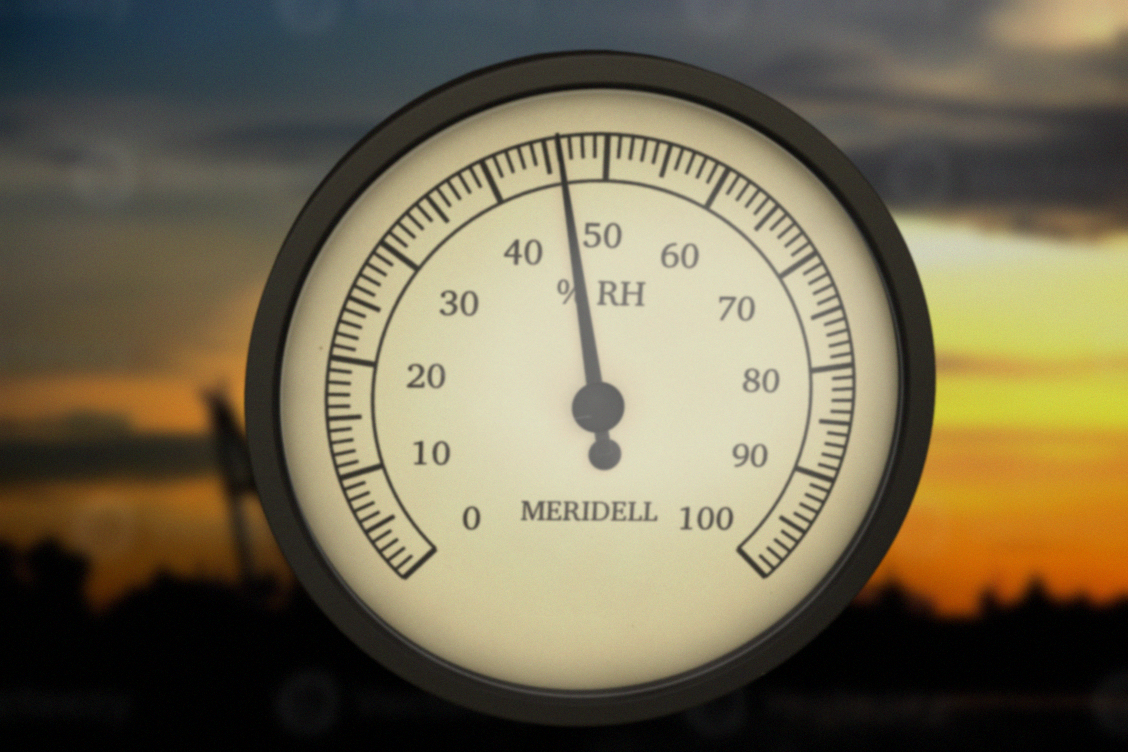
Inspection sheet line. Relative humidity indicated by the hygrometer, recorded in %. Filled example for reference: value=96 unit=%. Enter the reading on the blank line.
value=46 unit=%
